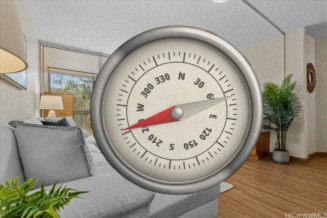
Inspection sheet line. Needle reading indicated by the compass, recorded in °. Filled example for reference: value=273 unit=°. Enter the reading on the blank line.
value=245 unit=°
